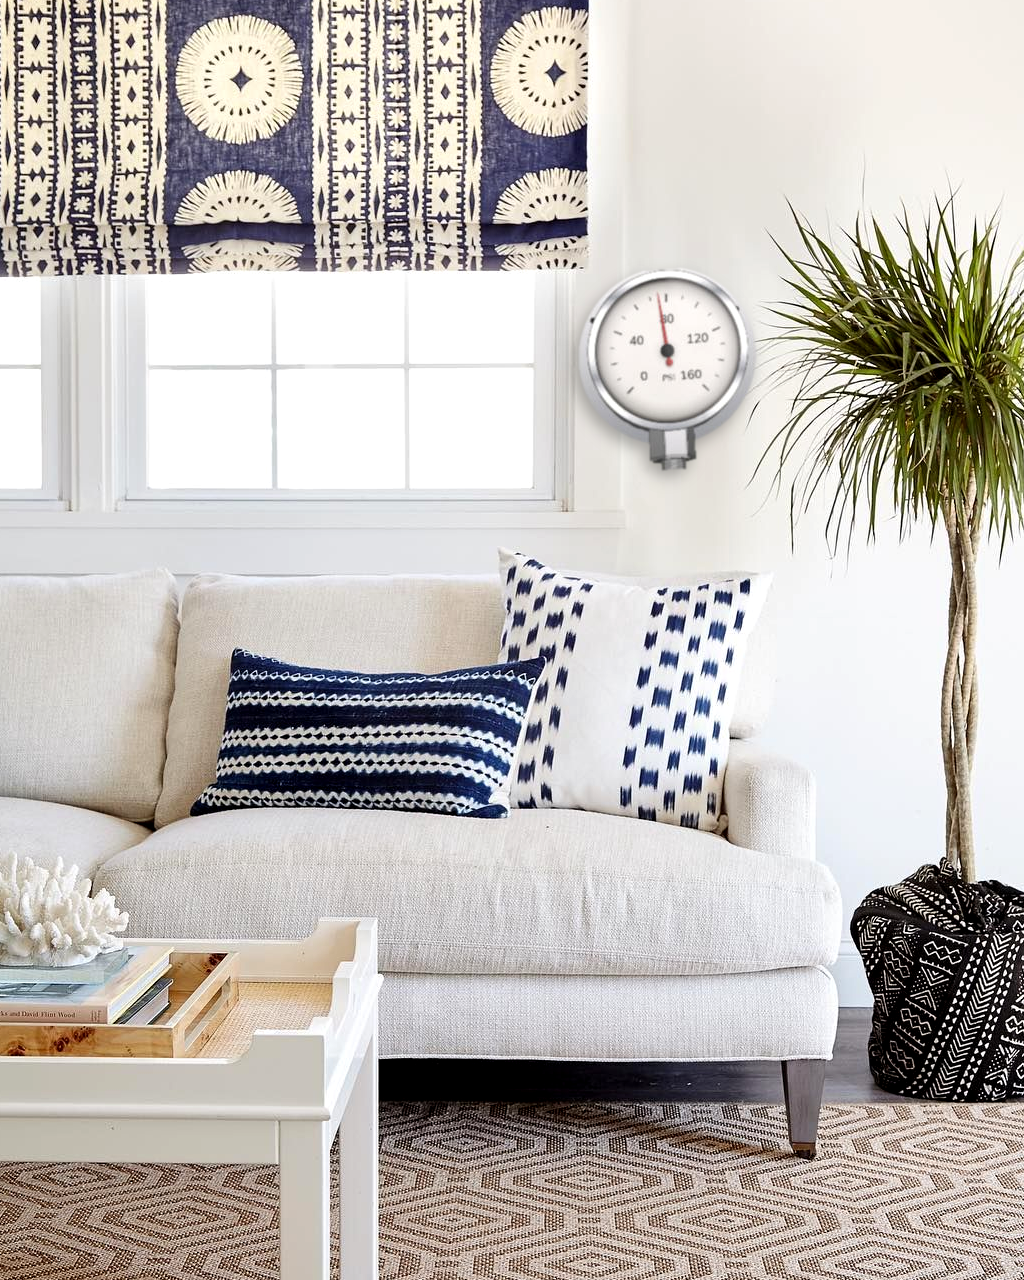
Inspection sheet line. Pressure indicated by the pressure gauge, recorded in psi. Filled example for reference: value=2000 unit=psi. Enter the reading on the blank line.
value=75 unit=psi
